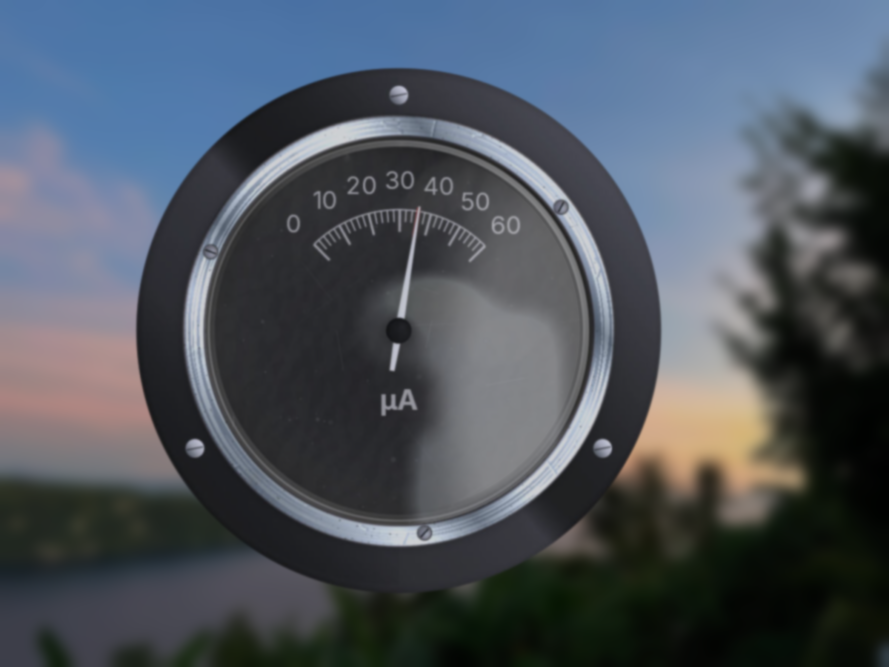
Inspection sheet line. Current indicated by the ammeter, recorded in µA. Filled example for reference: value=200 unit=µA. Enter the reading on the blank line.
value=36 unit=µA
